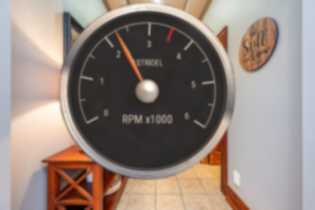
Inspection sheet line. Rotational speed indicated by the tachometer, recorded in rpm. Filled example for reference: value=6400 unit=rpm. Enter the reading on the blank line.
value=2250 unit=rpm
